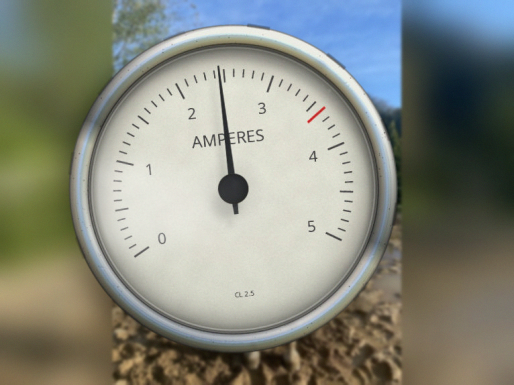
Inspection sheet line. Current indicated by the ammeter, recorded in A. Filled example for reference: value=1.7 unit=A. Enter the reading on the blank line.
value=2.45 unit=A
